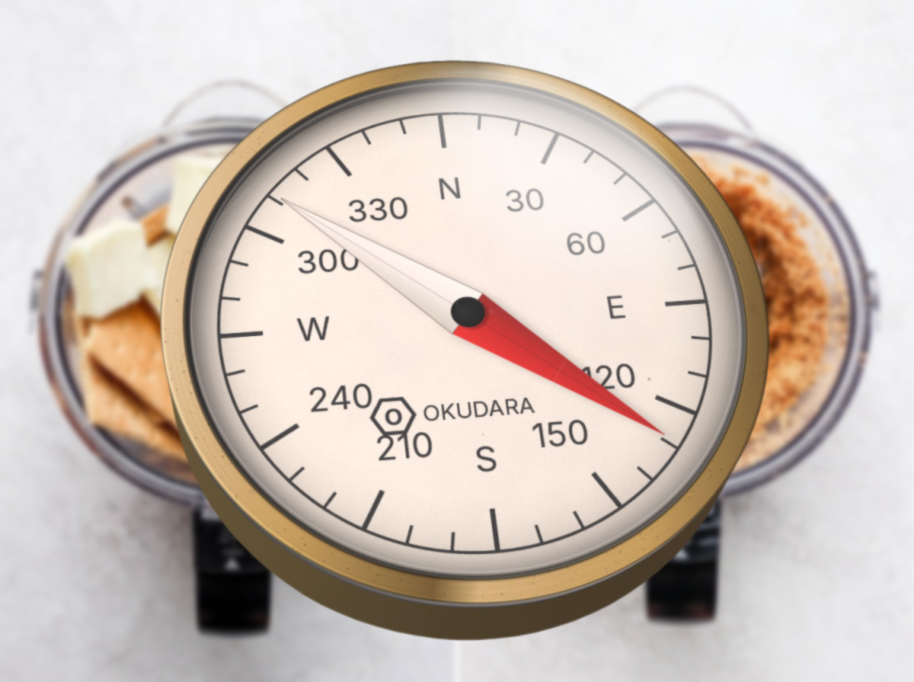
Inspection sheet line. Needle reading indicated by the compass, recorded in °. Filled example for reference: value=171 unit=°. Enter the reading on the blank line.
value=130 unit=°
